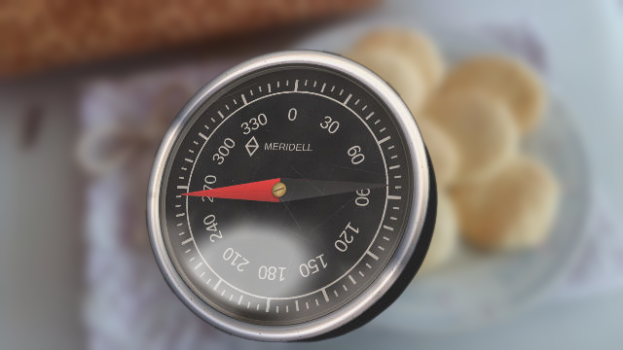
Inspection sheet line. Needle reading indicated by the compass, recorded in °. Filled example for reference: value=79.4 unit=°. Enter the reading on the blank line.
value=265 unit=°
